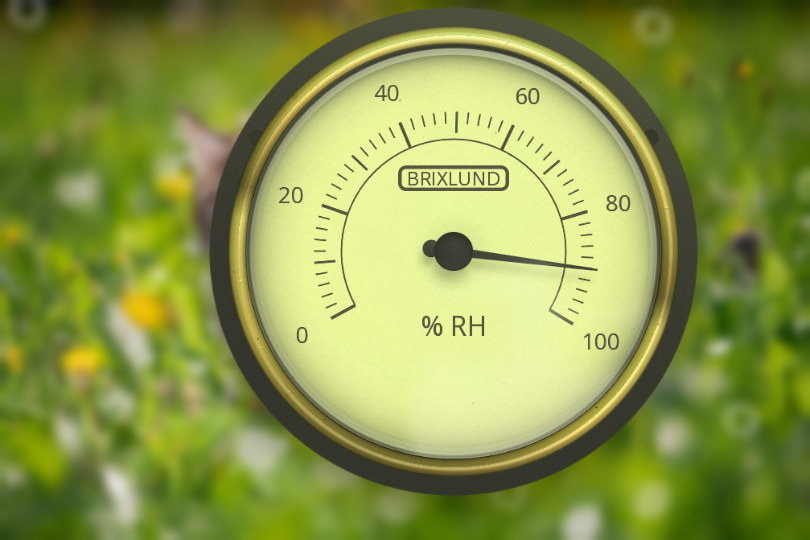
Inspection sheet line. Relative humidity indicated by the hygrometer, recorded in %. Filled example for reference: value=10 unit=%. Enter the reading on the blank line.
value=90 unit=%
